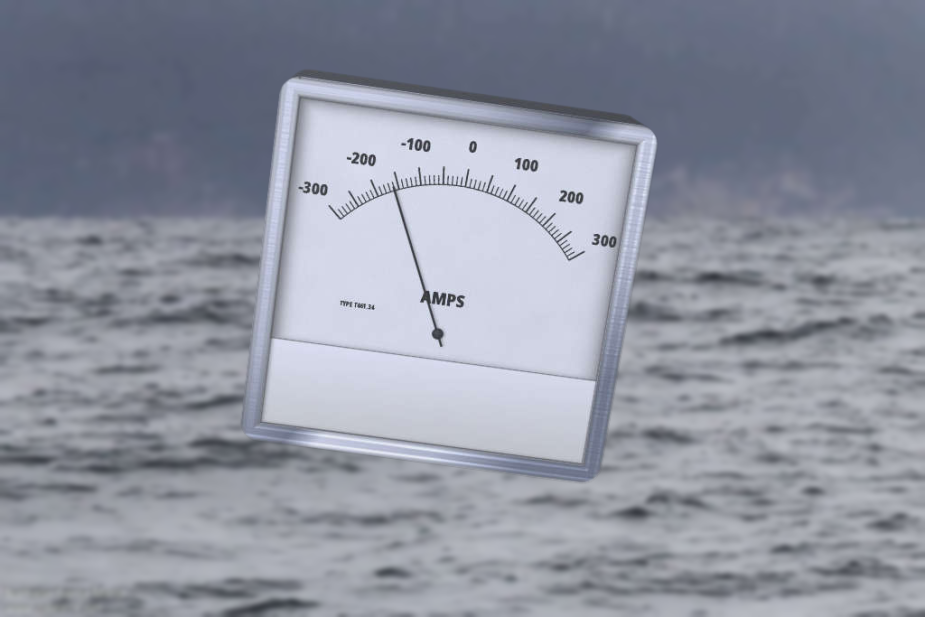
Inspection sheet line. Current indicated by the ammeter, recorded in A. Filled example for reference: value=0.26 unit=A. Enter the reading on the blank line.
value=-160 unit=A
